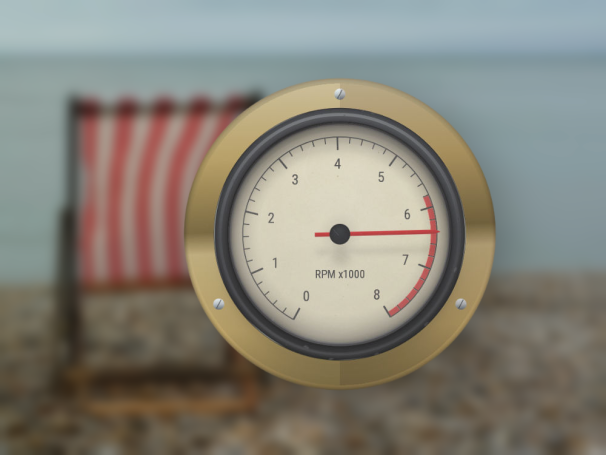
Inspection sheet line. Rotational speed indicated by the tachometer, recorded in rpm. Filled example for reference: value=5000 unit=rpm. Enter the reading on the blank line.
value=6400 unit=rpm
